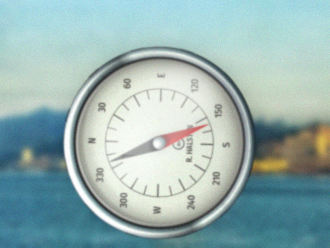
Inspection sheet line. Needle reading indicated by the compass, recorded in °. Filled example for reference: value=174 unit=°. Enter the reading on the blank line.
value=157.5 unit=°
